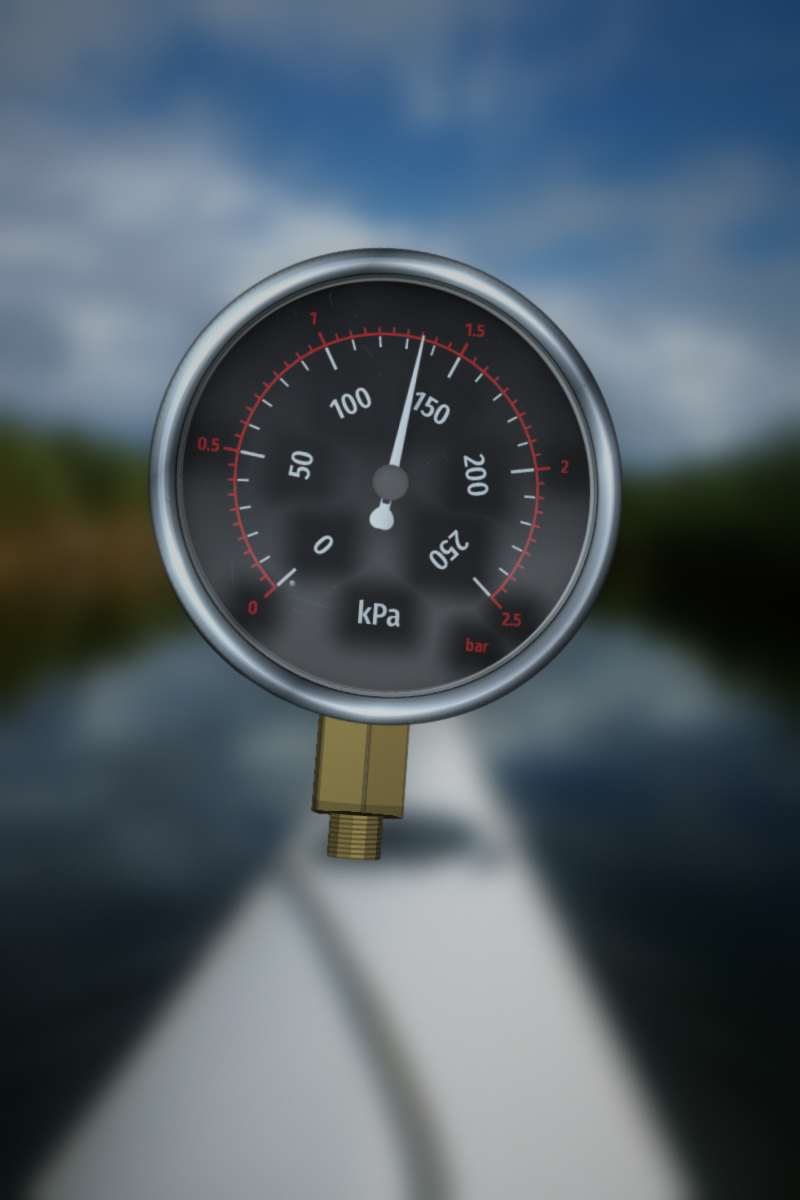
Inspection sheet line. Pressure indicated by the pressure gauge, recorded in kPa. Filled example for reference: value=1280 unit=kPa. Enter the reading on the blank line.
value=135 unit=kPa
